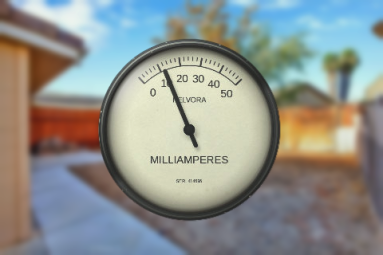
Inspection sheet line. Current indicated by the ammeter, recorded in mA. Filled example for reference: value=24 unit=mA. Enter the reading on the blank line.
value=12 unit=mA
